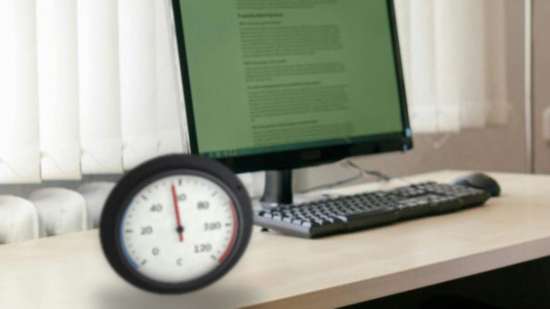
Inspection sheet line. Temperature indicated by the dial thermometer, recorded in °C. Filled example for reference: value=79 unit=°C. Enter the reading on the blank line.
value=56 unit=°C
